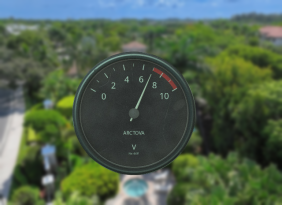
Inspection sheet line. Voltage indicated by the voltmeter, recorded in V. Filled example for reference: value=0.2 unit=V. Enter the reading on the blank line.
value=7 unit=V
